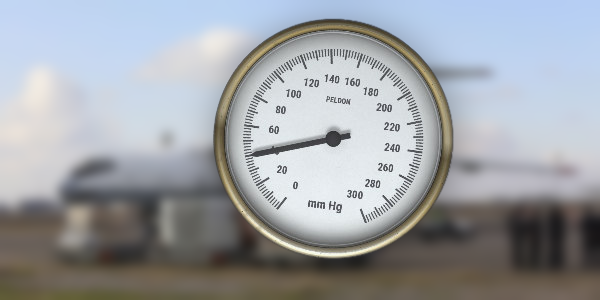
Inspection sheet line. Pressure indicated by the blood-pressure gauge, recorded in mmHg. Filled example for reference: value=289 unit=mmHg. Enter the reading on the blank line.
value=40 unit=mmHg
